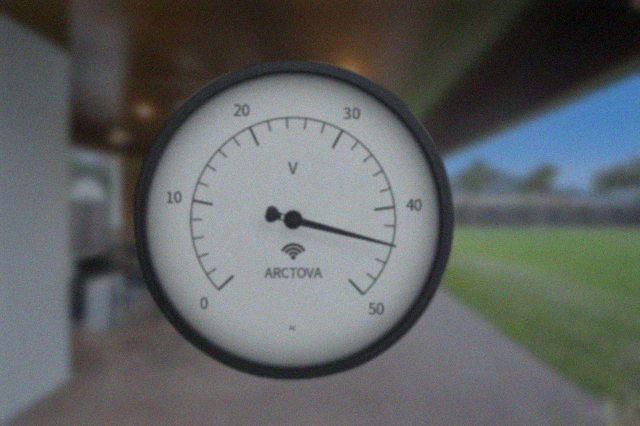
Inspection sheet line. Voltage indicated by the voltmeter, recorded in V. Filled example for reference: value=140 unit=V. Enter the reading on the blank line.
value=44 unit=V
